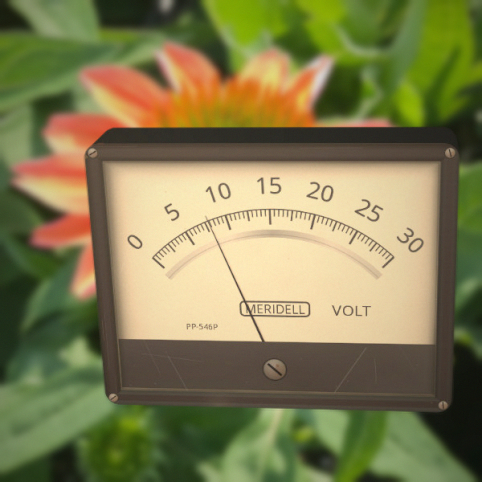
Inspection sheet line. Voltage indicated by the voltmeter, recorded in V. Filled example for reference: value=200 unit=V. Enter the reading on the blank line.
value=8 unit=V
